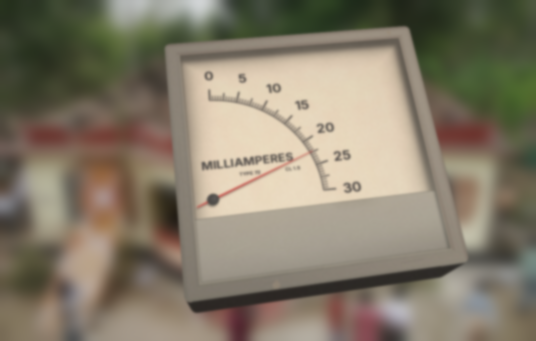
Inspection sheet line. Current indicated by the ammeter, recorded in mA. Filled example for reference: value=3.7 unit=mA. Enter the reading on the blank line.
value=22.5 unit=mA
